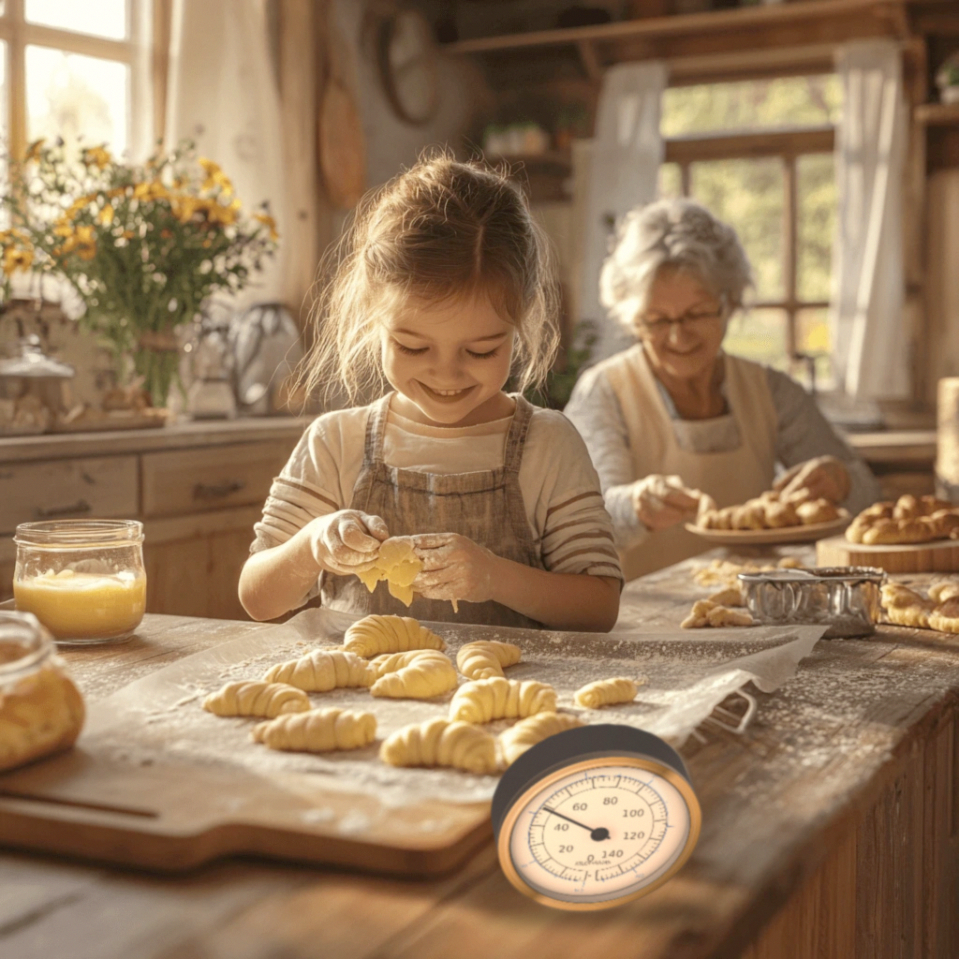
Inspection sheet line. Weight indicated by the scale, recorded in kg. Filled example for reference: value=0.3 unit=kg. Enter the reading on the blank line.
value=50 unit=kg
